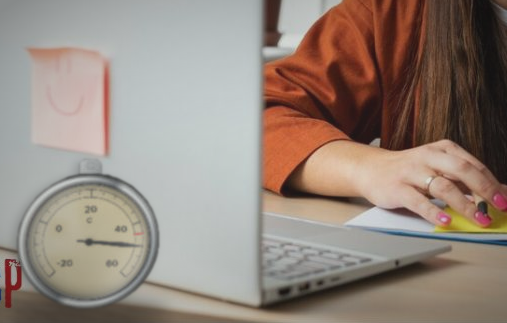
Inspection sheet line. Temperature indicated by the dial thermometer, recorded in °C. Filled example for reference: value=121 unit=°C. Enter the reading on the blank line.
value=48 unit=°C
